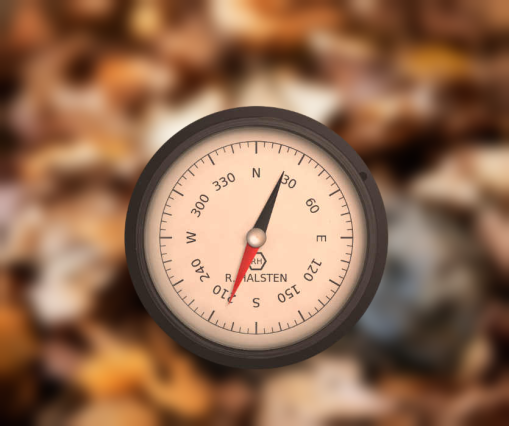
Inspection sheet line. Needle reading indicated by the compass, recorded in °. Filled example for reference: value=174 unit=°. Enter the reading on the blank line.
value=202.5 unit=°
